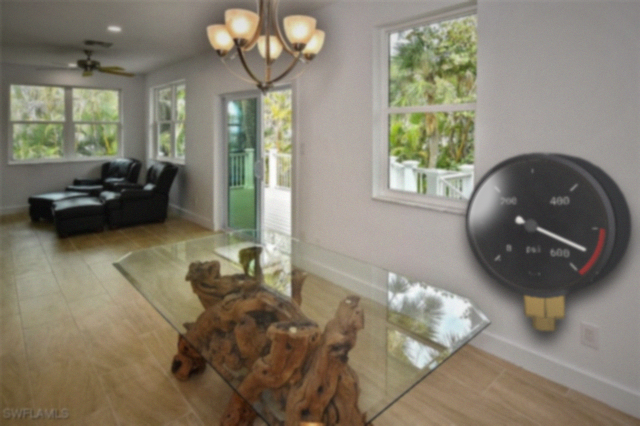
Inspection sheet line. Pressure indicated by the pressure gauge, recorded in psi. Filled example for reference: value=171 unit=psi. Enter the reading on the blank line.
value=550 unit=psi
